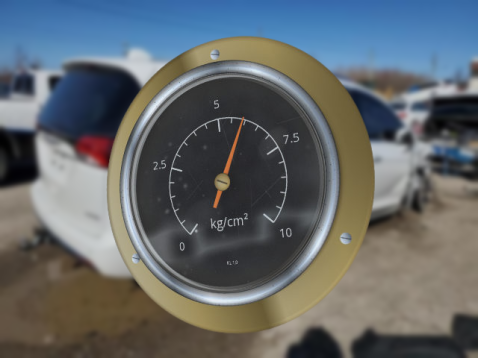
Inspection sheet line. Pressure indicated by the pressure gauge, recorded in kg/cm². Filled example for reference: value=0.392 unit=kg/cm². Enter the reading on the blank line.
value=6 unit=kg/cm²
